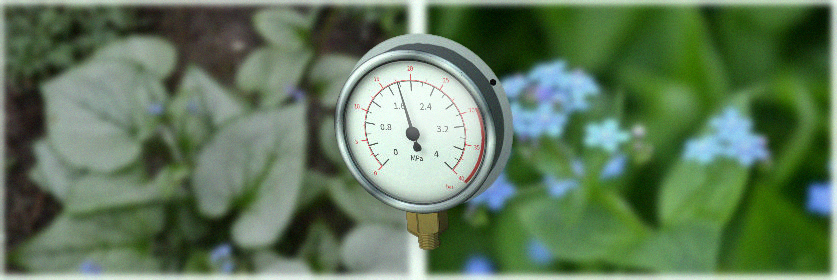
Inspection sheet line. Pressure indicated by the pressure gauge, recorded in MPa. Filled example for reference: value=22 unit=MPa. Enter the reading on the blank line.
value=1.8 unit=MPa
